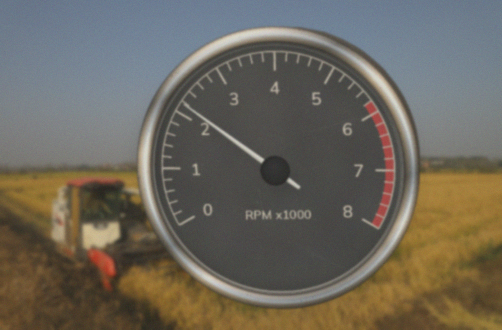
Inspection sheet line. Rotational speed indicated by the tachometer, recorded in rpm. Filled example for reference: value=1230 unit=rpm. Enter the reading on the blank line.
value=2200 unit=rpm
